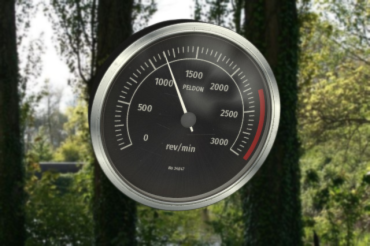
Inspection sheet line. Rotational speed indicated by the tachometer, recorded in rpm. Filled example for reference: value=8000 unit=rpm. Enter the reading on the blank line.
value=1150 unit=rpm
